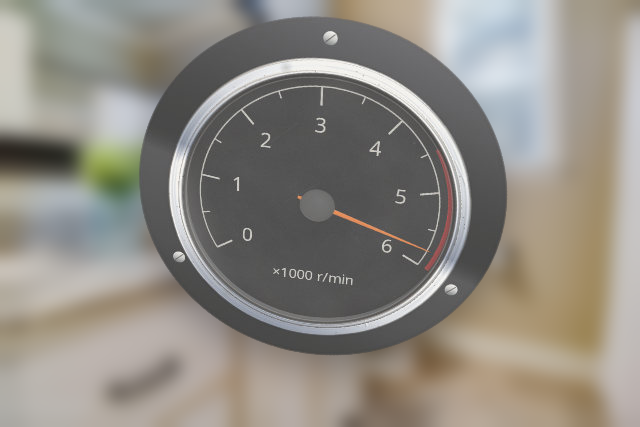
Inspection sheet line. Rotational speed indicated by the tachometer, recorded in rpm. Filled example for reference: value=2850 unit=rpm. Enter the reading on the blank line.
value=5750 unit=rpm
